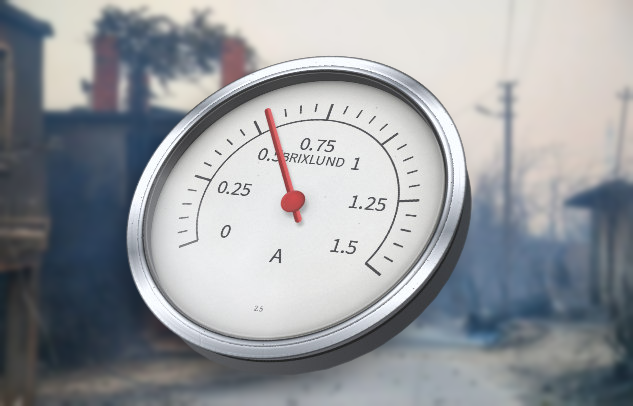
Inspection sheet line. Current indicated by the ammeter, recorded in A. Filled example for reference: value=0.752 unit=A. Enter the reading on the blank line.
value=0.55 unit=A
